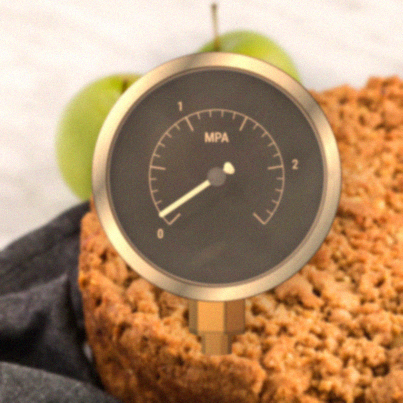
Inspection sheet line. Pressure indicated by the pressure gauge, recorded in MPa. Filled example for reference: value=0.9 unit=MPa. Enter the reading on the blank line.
value=0.1 unit=MPa
